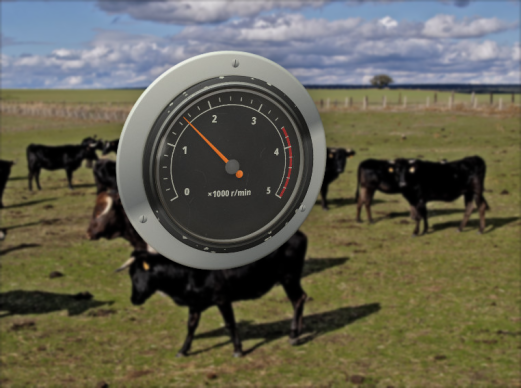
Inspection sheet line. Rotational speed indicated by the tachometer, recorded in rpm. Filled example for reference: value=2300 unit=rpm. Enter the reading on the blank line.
value=1500 unit=rpm
